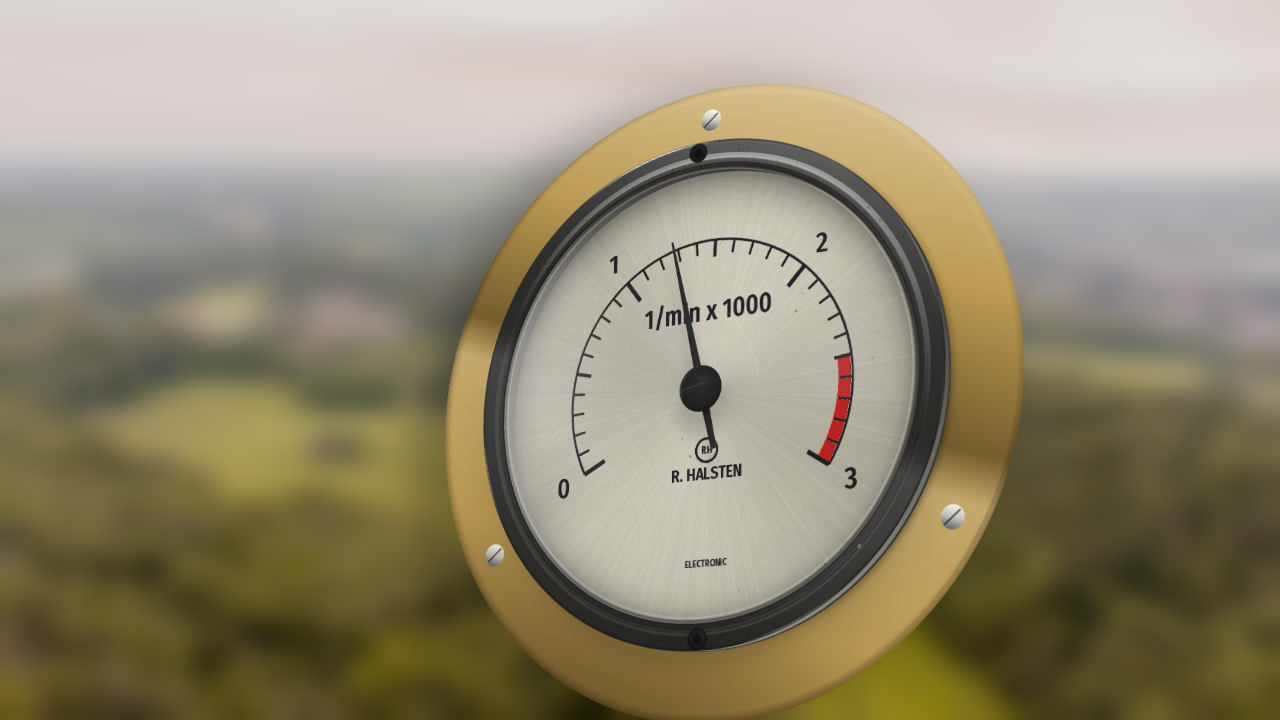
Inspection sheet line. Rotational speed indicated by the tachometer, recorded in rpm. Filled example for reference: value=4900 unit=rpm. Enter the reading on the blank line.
value=1300 unit=rpm
